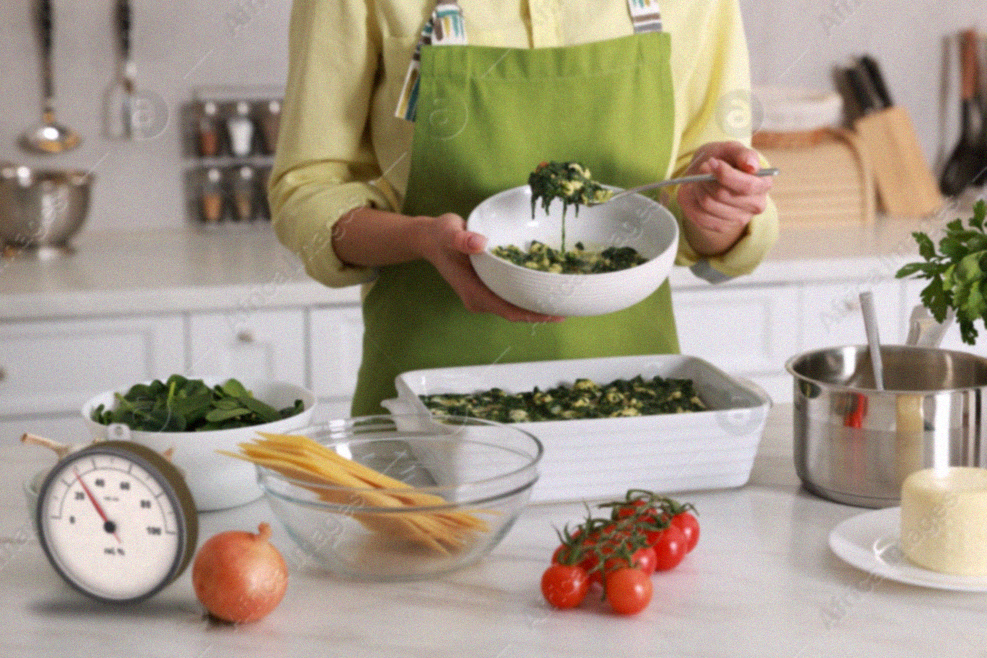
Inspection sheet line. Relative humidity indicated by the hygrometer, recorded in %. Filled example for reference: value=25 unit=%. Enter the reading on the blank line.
value=30 unit=%
